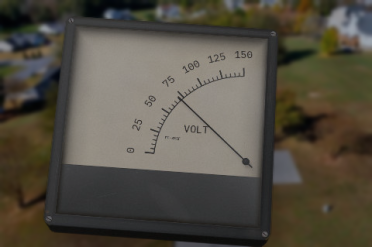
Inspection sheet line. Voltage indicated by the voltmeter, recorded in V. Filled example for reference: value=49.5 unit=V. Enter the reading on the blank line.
value=70 unit=V
